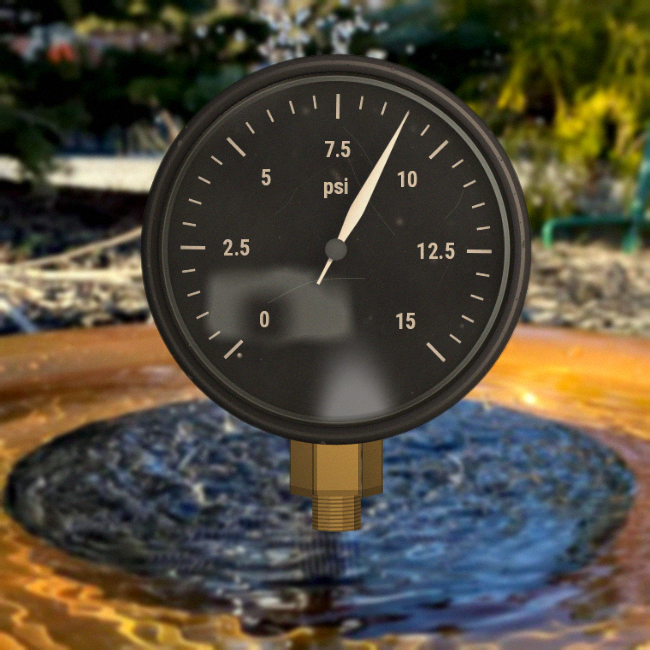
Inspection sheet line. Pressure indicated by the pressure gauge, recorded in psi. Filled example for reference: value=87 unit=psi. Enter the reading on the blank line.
value=9 unit=psi
